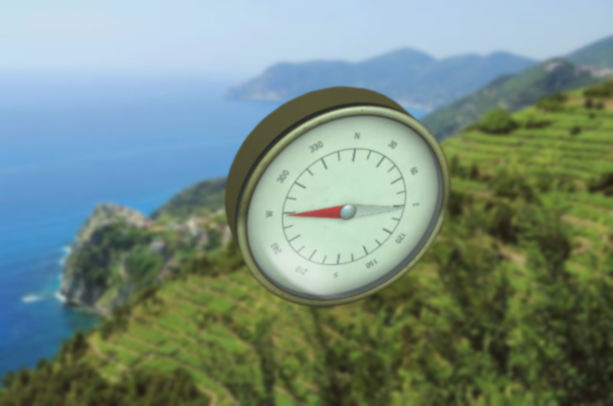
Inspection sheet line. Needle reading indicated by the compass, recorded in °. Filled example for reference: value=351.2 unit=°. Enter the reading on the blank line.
value=270 unit=°
